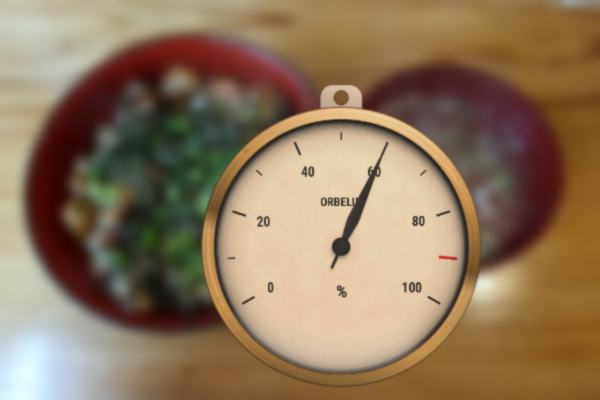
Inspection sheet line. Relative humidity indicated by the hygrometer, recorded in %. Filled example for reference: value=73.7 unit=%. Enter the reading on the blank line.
value=60 unit=%
